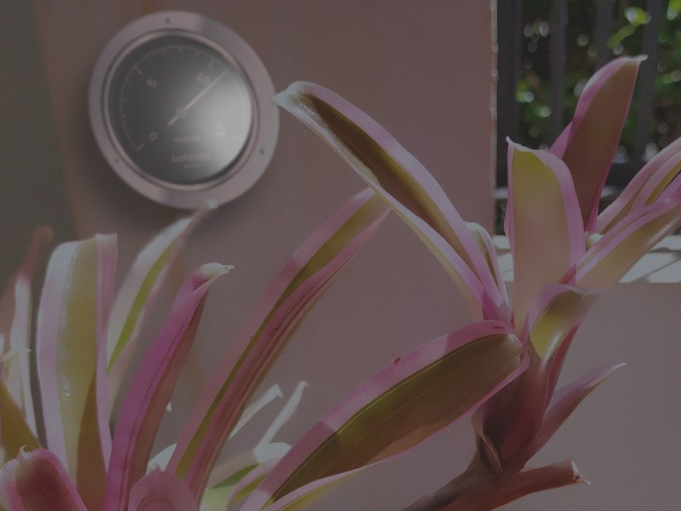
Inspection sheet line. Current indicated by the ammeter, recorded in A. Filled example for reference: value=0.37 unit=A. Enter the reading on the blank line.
value=11 unit=A
